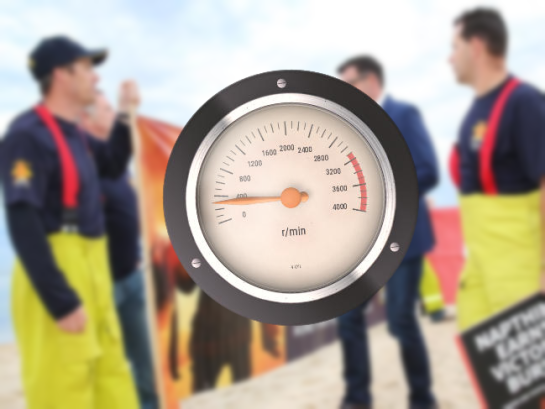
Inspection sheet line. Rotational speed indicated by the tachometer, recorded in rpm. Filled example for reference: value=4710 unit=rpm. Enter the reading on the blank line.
value=300 unit=rpm
